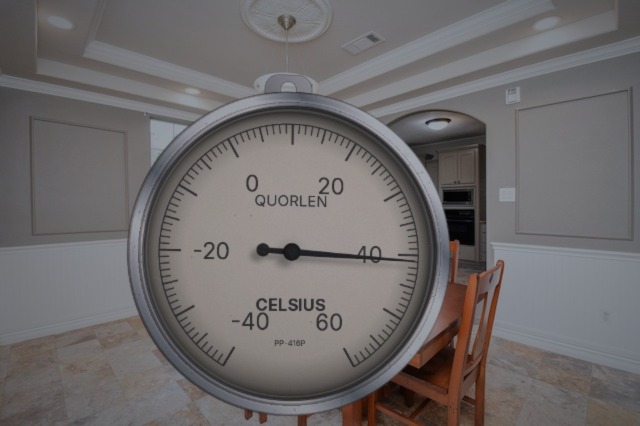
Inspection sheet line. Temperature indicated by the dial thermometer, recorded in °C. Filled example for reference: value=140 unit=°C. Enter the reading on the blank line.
value=41 unit=°C
